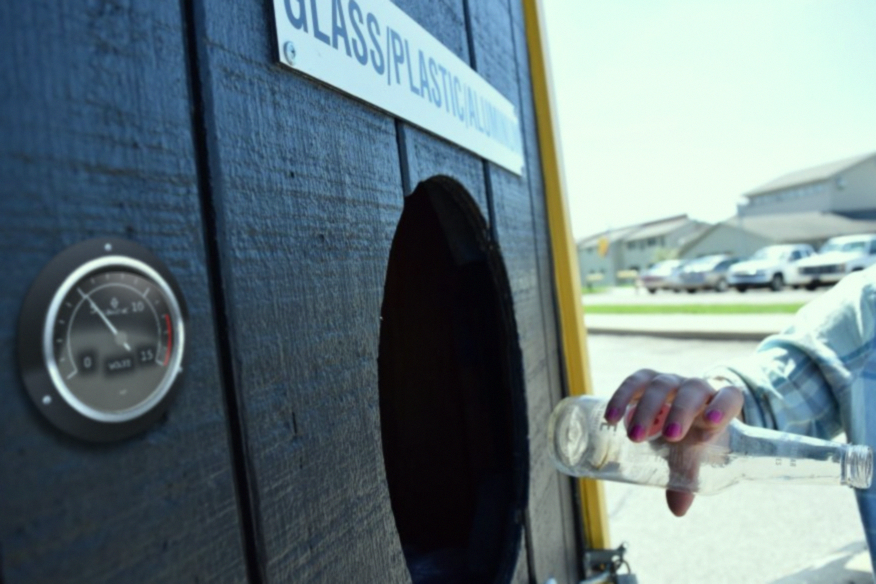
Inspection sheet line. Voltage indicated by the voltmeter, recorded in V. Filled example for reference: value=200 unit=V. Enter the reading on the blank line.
value=5 unit=V
